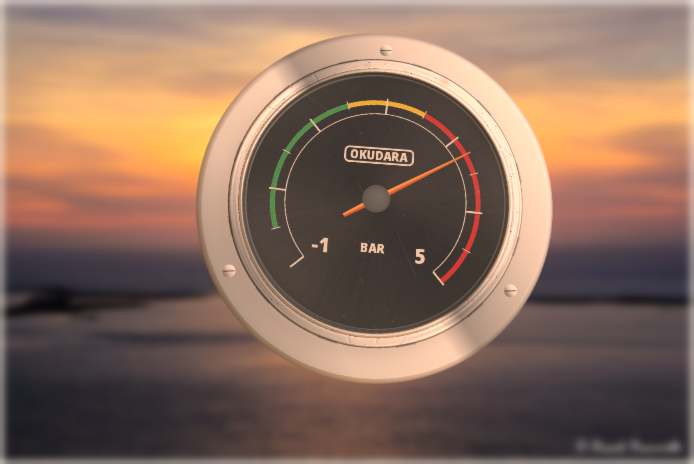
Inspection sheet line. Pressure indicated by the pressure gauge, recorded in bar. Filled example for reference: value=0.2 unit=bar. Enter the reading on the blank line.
value=3.25 unit=bar
